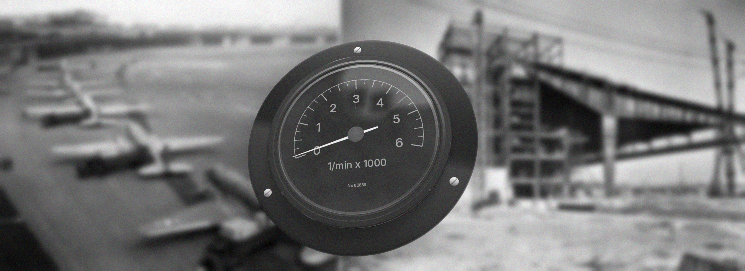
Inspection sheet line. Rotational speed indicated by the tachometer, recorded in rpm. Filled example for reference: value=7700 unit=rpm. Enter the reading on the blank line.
value=0 unit=rpm
